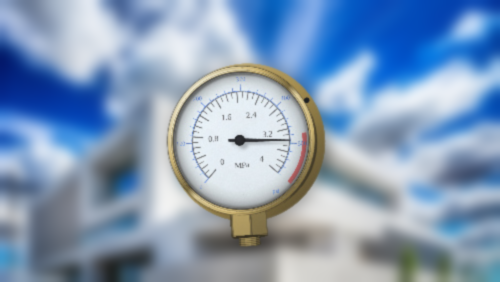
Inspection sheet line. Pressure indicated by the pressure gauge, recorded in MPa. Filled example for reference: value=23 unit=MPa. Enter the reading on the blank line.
value=3.4 unit=MPa
